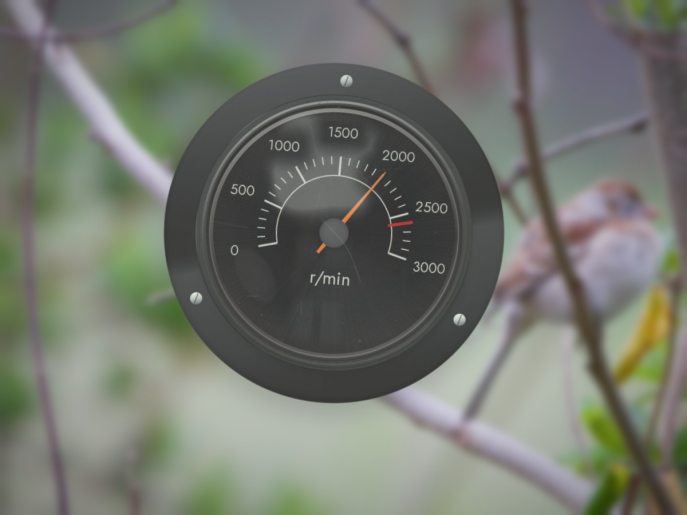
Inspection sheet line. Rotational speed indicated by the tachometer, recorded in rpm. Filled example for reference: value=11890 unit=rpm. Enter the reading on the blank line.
value=2000 unit=rpm
